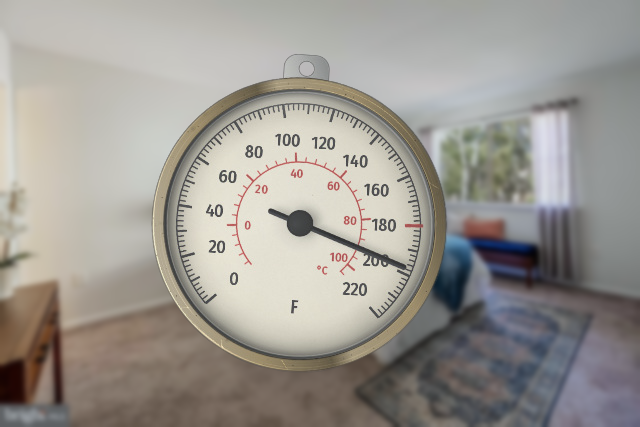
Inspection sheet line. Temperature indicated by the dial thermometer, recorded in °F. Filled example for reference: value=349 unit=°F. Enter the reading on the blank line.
value=198 unit=°F
